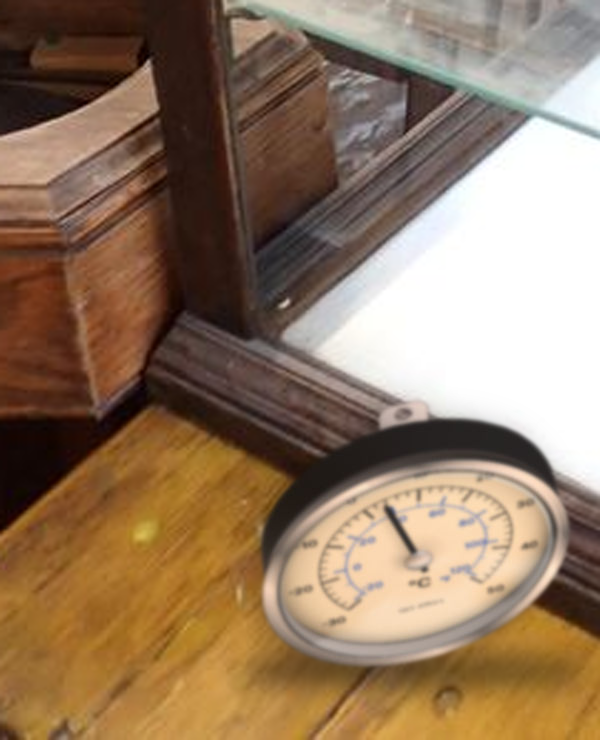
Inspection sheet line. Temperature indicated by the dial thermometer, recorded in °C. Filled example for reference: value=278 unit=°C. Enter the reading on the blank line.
value=4 unit=°C
